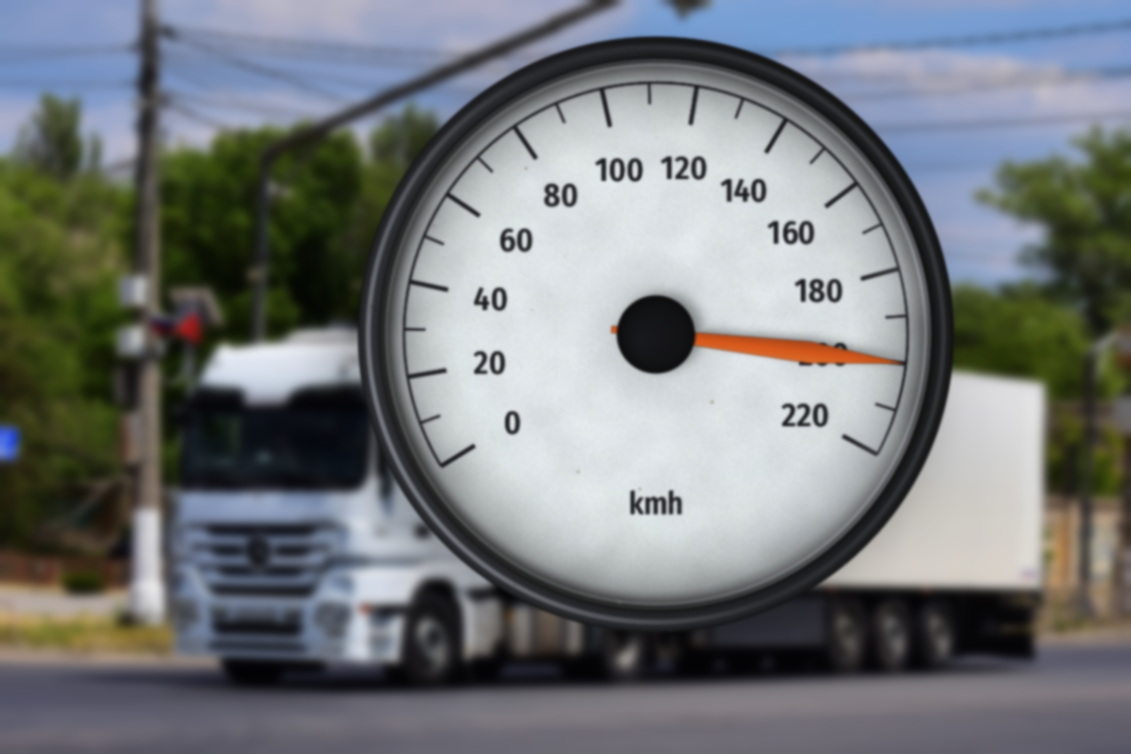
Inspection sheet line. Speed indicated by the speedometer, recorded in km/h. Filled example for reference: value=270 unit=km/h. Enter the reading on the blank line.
value=200 unit=km/h
